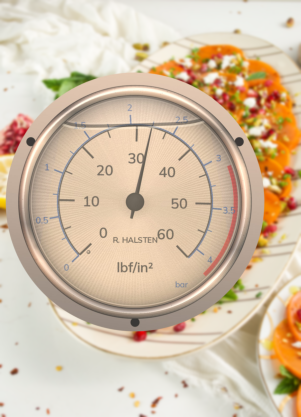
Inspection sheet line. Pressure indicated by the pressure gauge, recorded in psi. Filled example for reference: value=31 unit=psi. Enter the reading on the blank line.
value=32.5 unit=psi
